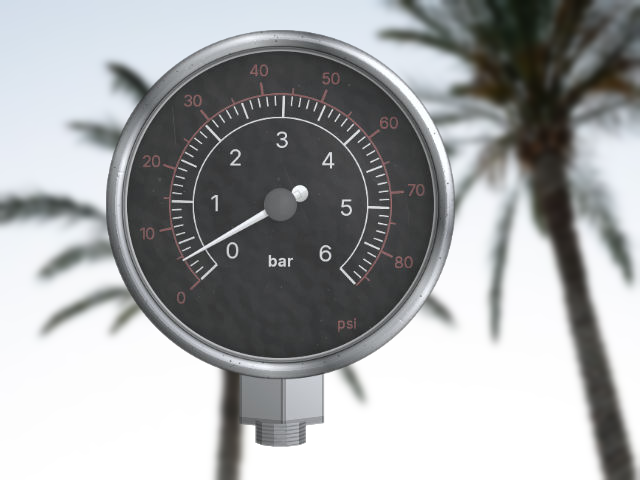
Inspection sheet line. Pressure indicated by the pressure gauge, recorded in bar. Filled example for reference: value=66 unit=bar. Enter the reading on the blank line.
value=0.3 unit=bar
